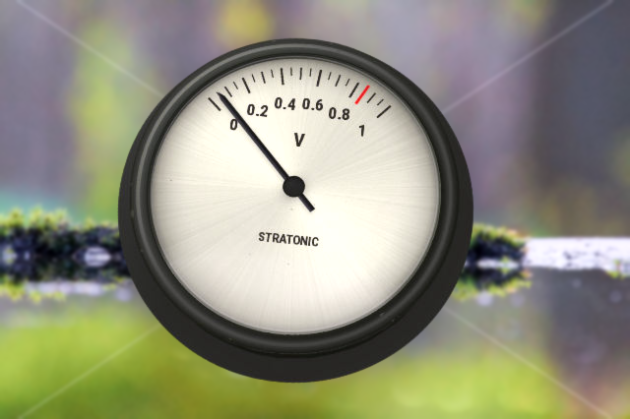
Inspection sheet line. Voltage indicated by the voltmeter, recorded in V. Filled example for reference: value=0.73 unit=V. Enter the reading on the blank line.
value=0.05 unit=V
